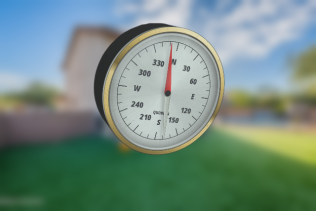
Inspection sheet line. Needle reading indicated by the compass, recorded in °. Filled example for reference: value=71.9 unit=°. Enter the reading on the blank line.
value=350 unit=°
